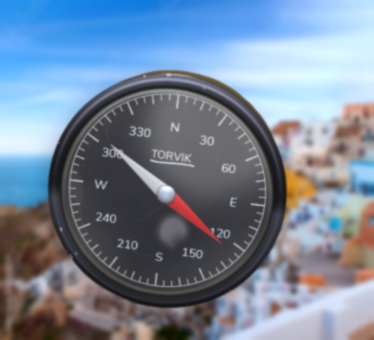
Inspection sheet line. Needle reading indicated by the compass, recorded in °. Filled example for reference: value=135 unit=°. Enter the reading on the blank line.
value=125 unit=°
